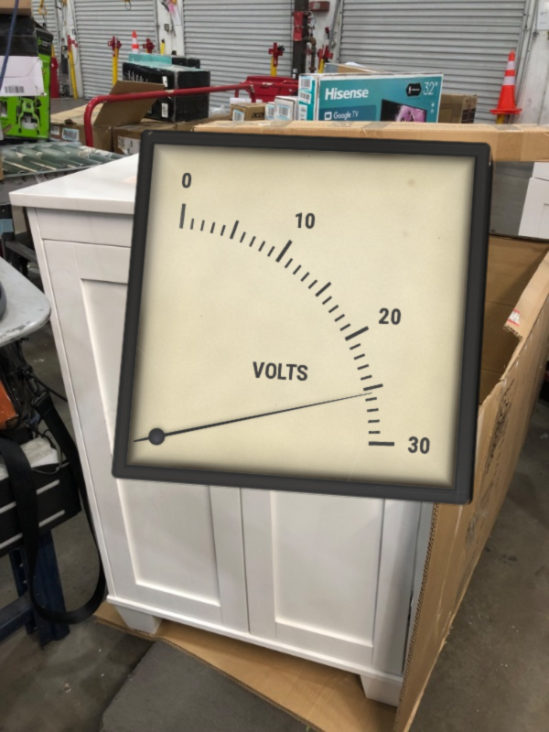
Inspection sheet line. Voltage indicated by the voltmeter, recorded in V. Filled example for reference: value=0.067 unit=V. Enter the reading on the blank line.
value=25.5 unit=V
